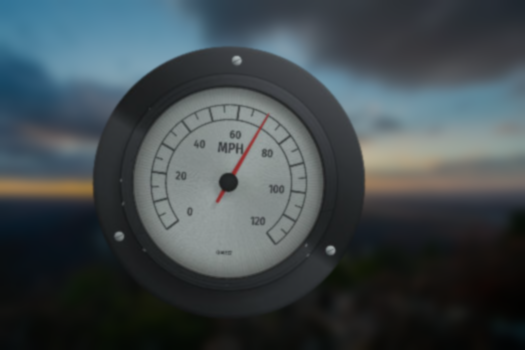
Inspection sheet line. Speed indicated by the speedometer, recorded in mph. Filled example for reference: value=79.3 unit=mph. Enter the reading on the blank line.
value=70 unit=mph
